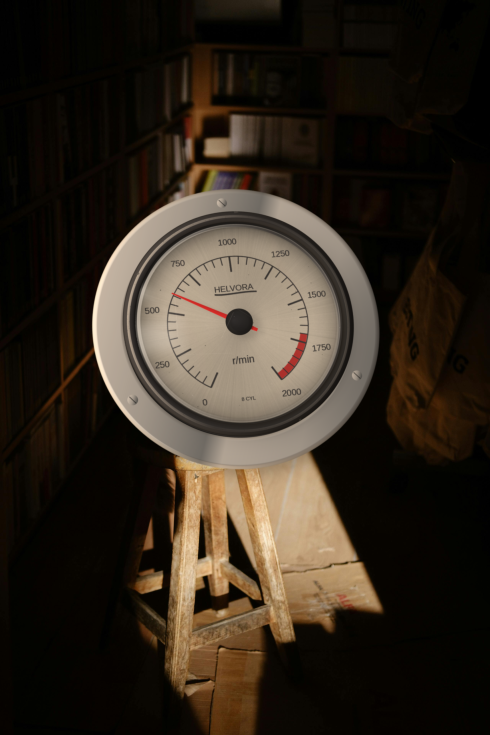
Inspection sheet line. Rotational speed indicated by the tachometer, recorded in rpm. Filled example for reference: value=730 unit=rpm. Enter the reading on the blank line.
value=600 unit=rpm
